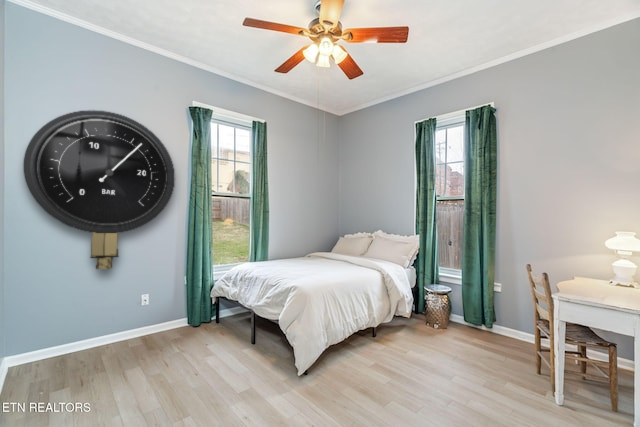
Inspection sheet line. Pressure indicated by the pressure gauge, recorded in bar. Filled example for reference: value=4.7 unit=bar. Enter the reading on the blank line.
value=16 unit=bar
